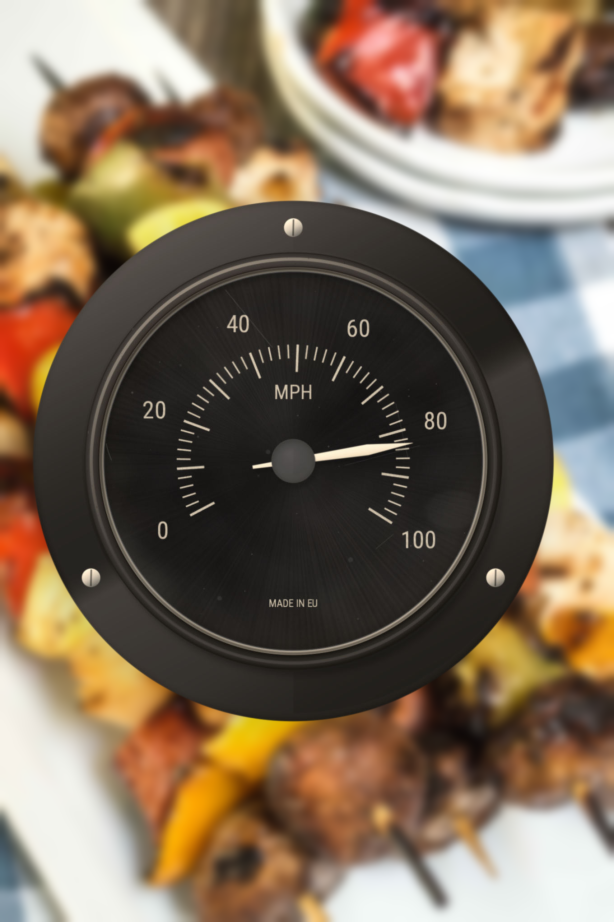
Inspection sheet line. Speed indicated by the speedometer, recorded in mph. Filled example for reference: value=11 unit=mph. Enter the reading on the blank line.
value=83 unit=mph
